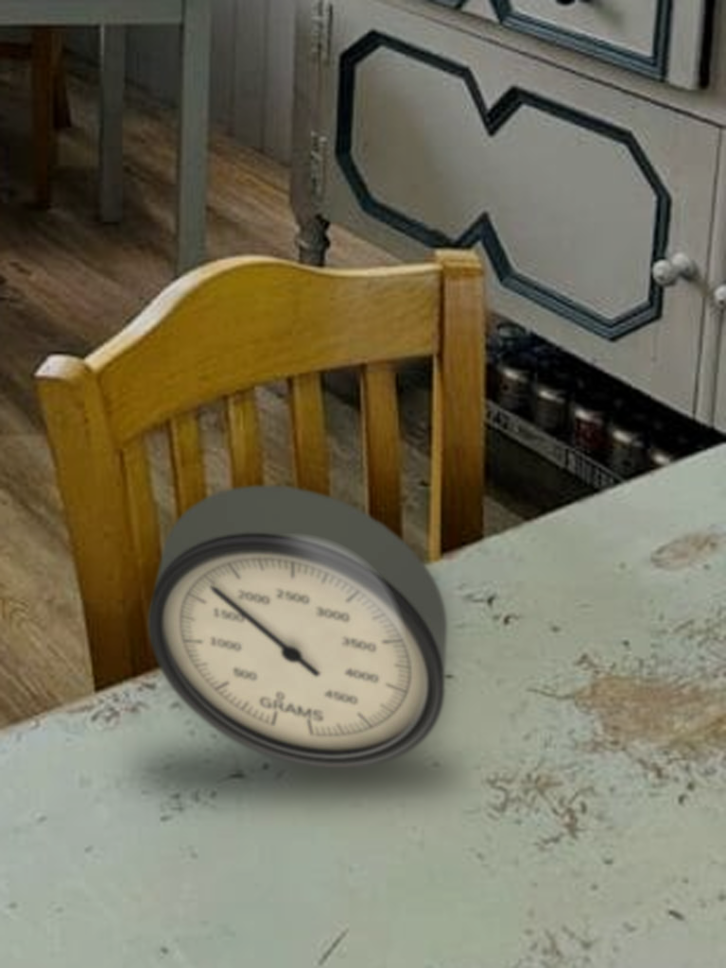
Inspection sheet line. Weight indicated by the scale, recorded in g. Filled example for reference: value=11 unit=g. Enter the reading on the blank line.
value=1750 unit=g
